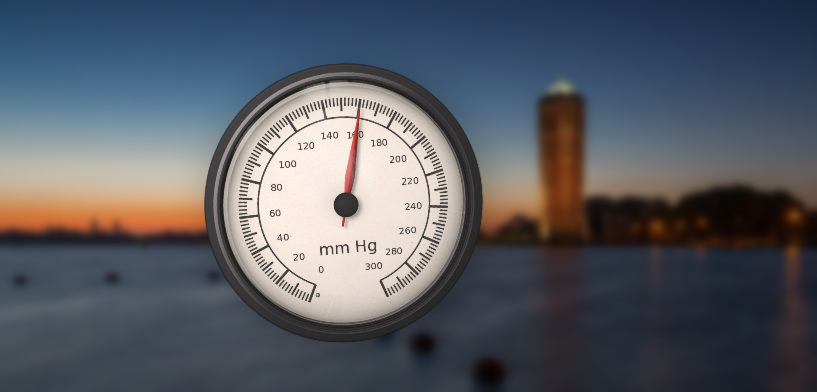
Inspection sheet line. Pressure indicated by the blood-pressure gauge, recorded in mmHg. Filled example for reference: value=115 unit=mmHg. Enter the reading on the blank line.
value=160 unit=mmHg
